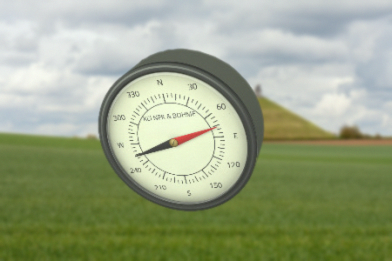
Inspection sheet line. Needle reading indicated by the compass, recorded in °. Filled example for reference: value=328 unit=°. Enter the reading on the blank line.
value=75 unit=°
